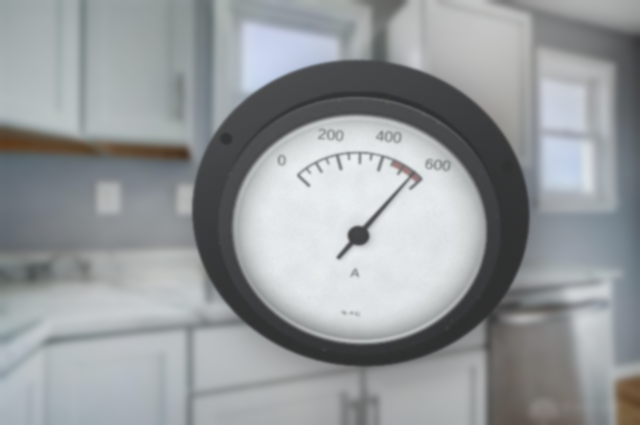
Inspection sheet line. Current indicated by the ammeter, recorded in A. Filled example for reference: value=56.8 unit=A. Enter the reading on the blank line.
value=550 unit=A
